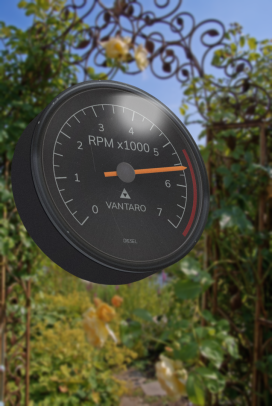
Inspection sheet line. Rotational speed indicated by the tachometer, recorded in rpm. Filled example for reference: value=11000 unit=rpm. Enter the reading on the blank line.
value=5625 unit=rpm
